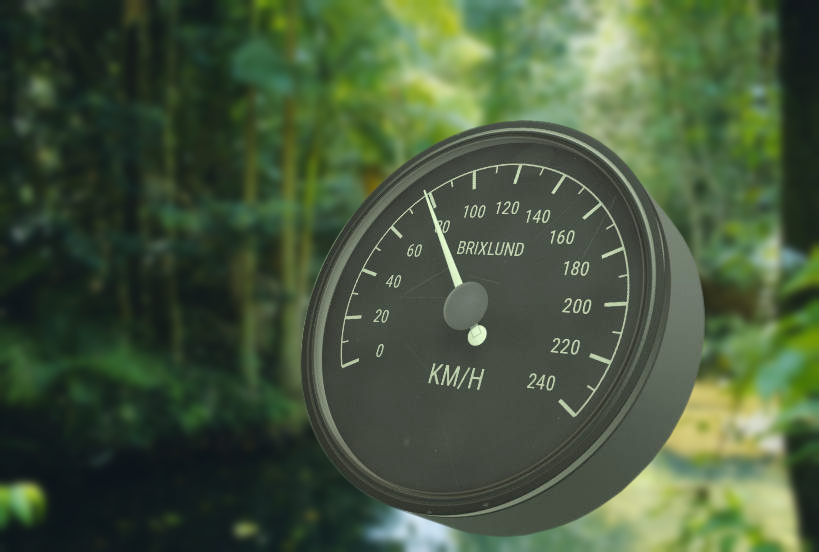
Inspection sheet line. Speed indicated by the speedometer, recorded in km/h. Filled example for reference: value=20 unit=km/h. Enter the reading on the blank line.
value=80 unit=km/h
